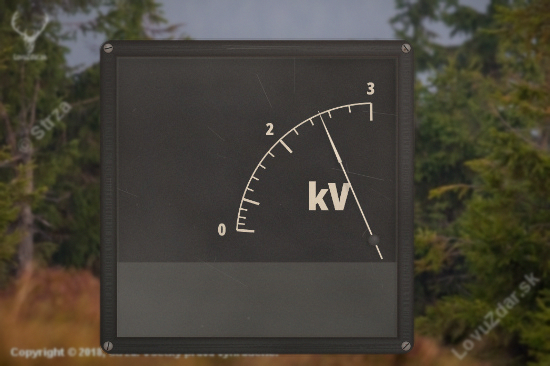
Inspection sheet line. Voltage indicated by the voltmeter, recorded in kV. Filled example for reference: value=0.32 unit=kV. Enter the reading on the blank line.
value=2.5 unit=kV
